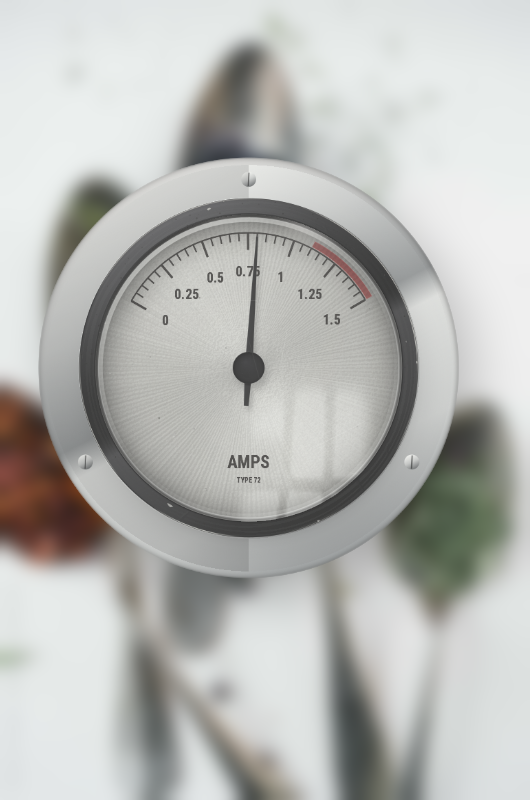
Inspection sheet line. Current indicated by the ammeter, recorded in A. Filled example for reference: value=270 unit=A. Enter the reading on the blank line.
value=0.8 unit=A
